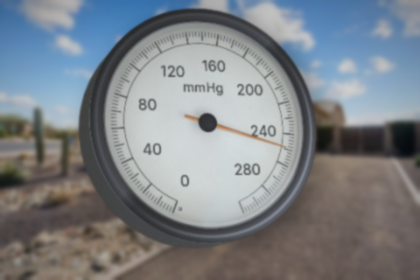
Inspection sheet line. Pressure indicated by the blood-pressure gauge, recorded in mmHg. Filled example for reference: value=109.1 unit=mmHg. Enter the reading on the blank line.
value=250 unit=mmHg
